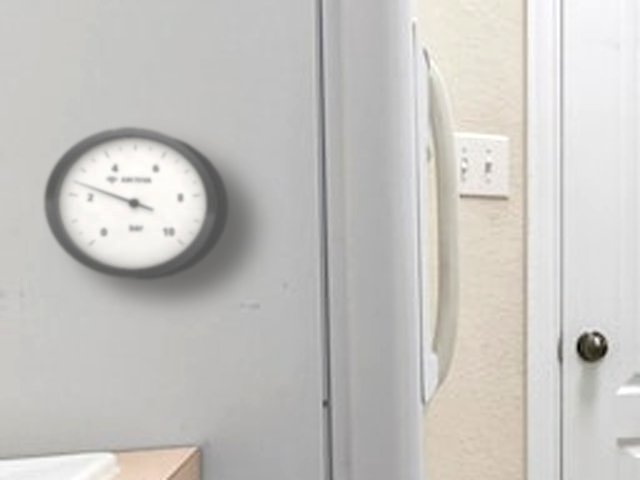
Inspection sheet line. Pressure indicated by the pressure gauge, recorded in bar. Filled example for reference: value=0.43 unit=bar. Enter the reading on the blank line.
value=2.5 unit=bar
